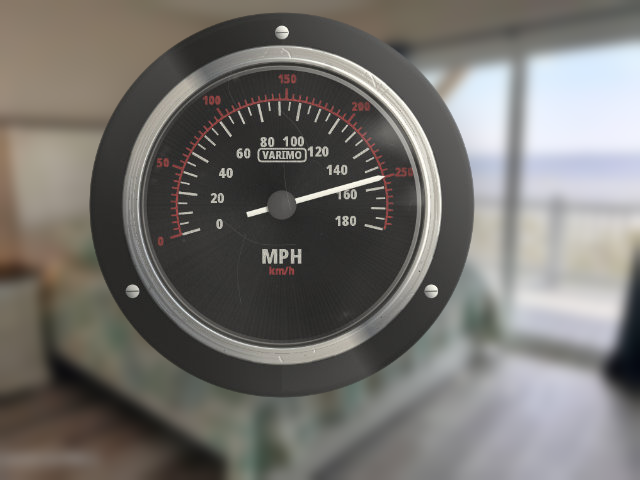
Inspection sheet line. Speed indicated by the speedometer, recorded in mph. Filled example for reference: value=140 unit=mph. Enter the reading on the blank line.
value=155 unit=mph
